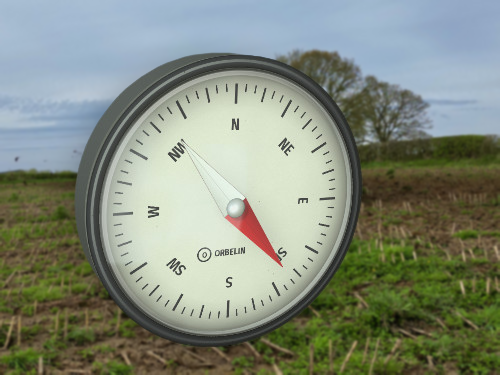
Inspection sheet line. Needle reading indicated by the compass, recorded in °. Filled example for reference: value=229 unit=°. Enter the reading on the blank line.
value=140 unit=°
